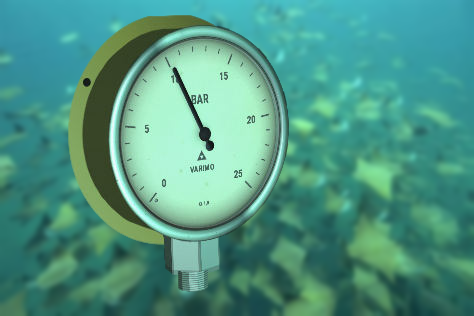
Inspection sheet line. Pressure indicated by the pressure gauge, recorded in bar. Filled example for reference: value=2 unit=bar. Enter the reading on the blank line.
value=10 unit=bar
